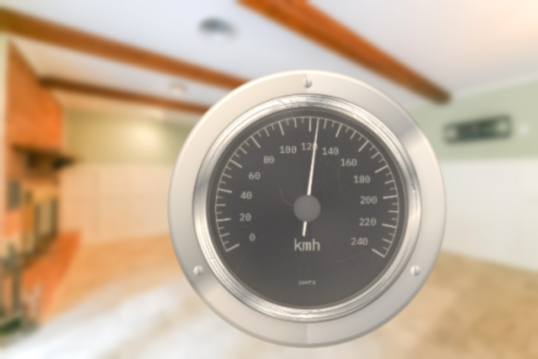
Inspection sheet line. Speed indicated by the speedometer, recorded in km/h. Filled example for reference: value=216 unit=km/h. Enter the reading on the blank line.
value=125 unit=km/h
